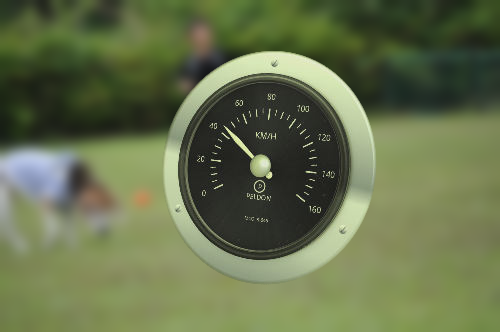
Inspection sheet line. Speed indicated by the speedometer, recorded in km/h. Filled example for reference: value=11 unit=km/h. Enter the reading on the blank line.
value=45 unit=km/h
